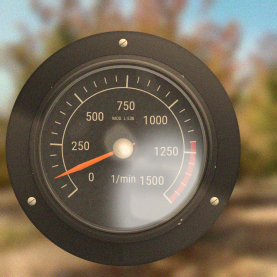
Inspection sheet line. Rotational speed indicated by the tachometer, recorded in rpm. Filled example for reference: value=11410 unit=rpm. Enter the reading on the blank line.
value=100 unit=rpm
